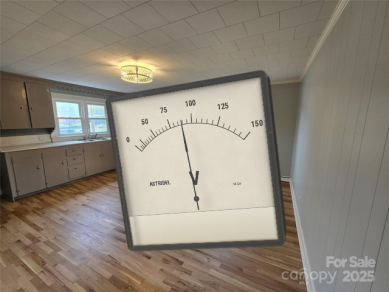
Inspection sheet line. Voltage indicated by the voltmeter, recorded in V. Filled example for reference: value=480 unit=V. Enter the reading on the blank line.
value=90 unit=V
